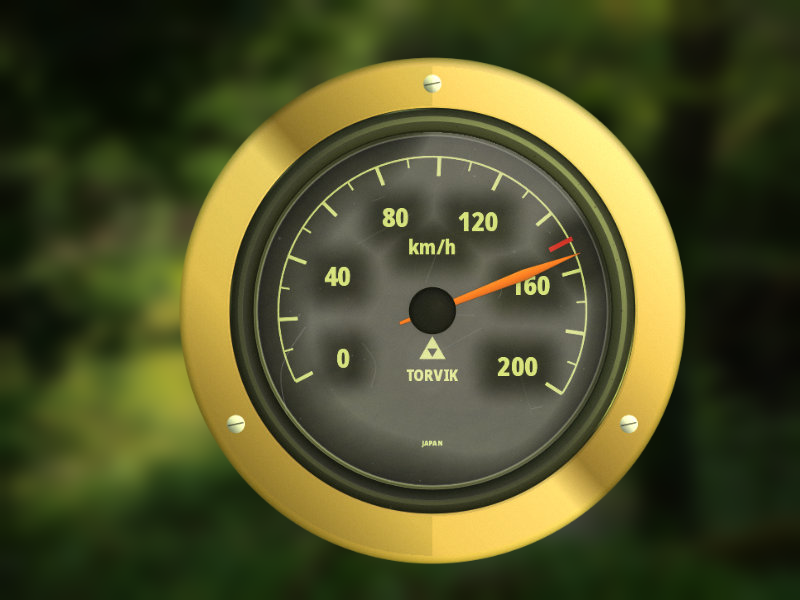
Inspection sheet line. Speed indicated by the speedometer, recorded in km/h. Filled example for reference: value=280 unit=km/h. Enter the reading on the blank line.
value=155 unit=km/h
